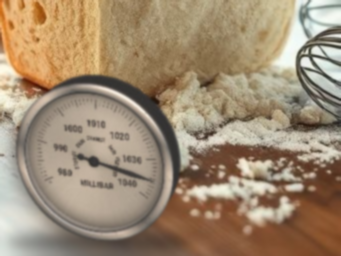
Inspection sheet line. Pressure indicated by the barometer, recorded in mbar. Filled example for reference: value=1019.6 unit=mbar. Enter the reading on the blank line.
value=1035 unit=mbar
